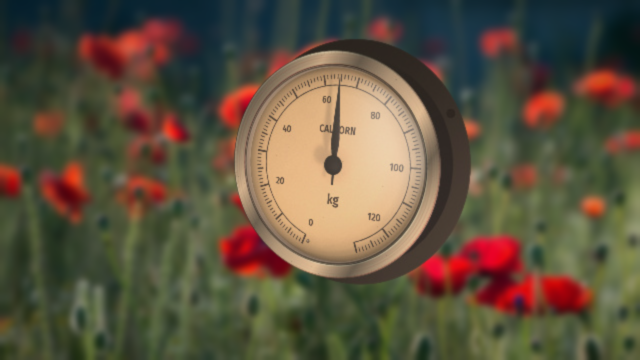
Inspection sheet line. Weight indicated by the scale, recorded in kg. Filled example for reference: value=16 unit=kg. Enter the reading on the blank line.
value=65 unit=kg
